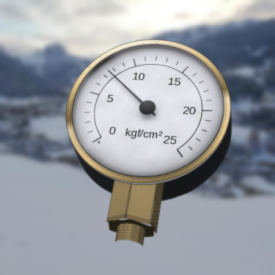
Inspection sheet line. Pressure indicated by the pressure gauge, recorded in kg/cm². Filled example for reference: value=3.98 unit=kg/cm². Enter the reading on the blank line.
value=7.5 unit=kg/cm²
